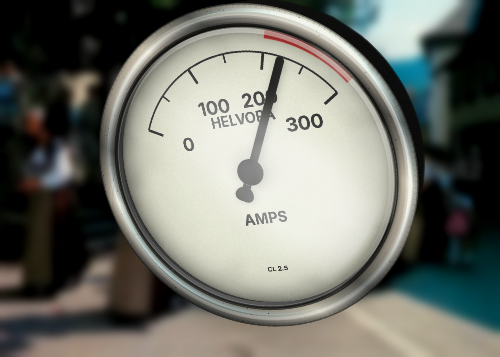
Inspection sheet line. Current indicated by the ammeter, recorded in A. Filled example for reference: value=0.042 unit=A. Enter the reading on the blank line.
value=225 unit=A
